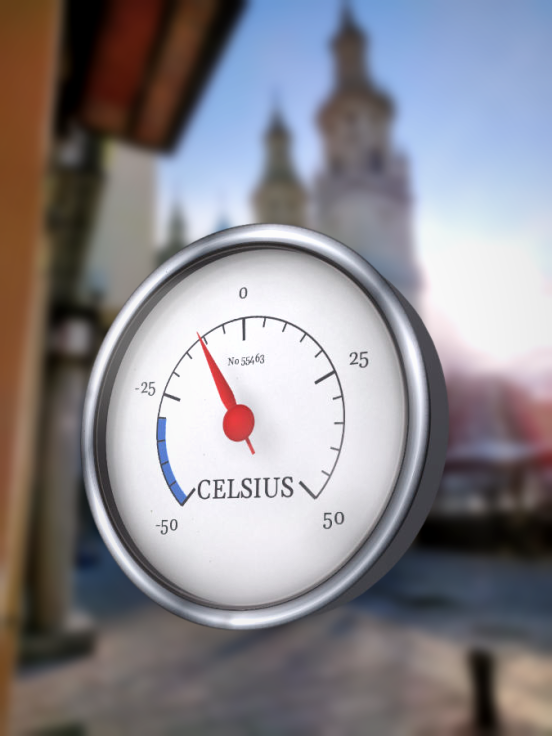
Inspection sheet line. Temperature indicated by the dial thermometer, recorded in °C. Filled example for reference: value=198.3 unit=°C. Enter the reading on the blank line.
value=-10 unit=°C
